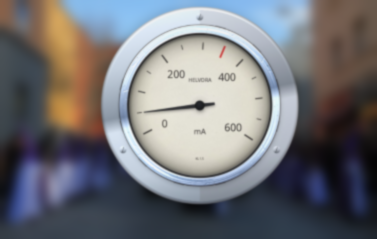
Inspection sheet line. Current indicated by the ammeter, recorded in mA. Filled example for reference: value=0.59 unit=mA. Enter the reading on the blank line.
value=50 unit=mA
